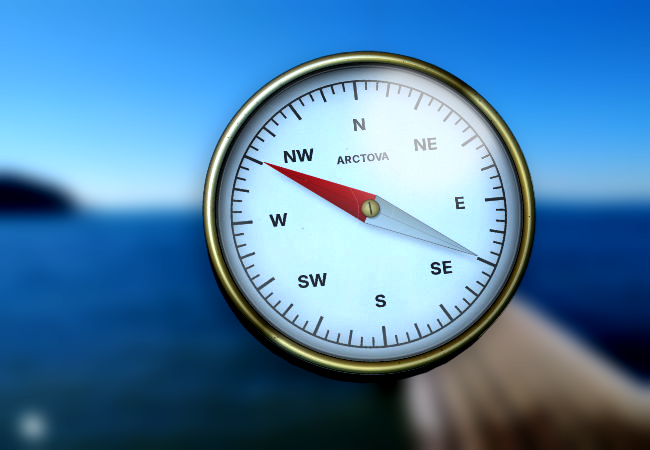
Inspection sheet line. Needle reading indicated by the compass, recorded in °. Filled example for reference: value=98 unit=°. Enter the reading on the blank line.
value=300 unit=°
